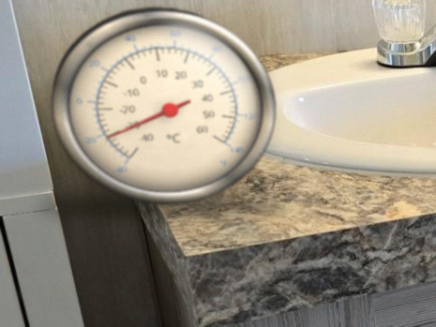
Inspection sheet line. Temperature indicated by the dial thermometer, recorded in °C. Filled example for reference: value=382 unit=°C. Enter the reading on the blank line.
value=-30 unit=°C
